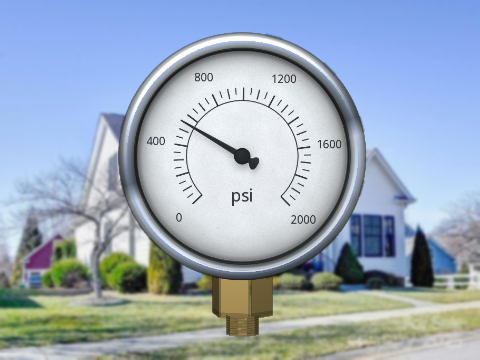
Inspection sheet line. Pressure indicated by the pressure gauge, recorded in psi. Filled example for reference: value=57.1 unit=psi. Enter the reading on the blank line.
value=550 unit=psi
